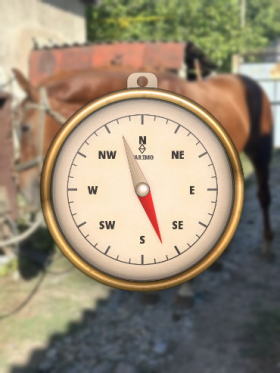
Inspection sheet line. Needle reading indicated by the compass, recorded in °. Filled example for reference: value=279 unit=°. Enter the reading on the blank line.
value=160 unit=°
